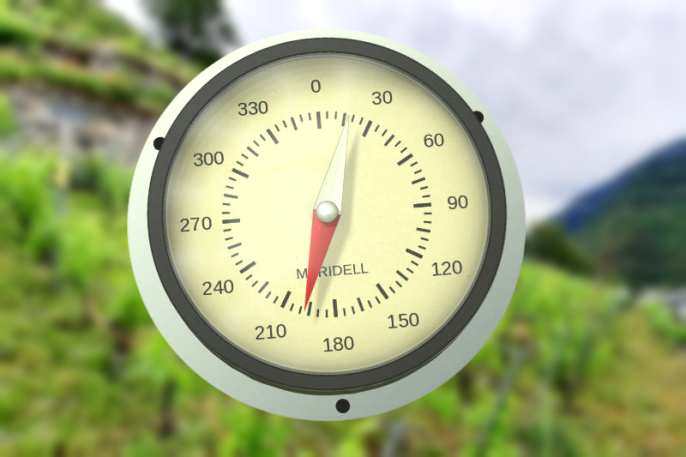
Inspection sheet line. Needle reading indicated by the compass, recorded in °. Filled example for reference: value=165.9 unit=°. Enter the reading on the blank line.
value=197.5 unit=°
